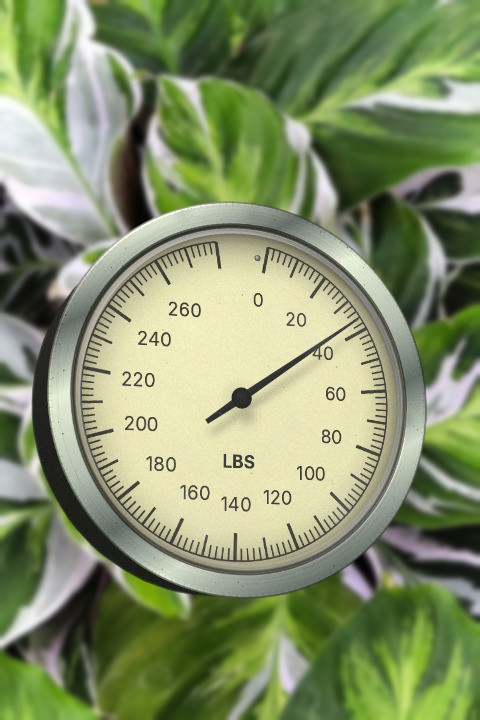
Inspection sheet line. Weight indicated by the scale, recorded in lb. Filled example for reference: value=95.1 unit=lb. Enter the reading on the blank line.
value=36 unit=lb
